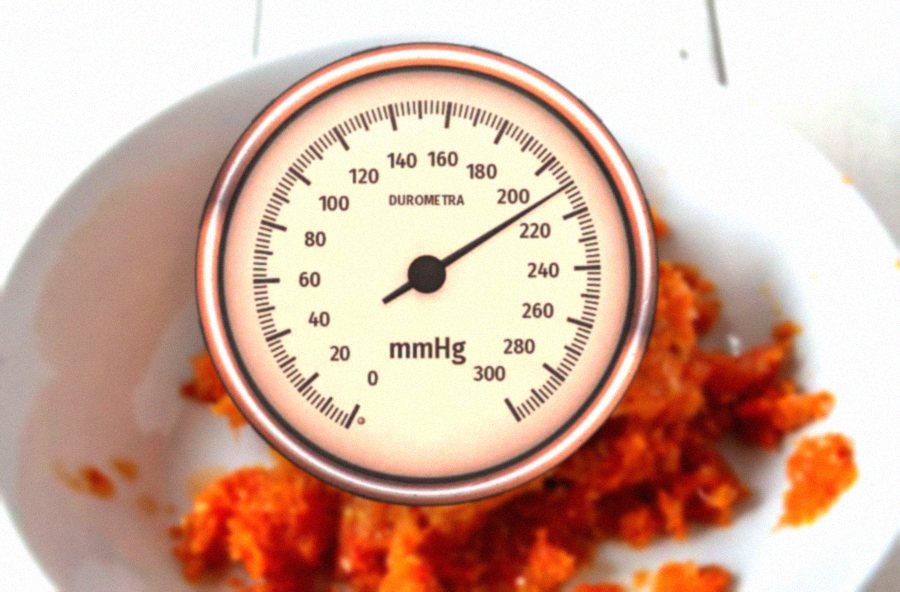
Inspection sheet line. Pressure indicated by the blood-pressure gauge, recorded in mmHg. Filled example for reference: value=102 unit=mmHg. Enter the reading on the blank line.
value=210 unit=mmHg
